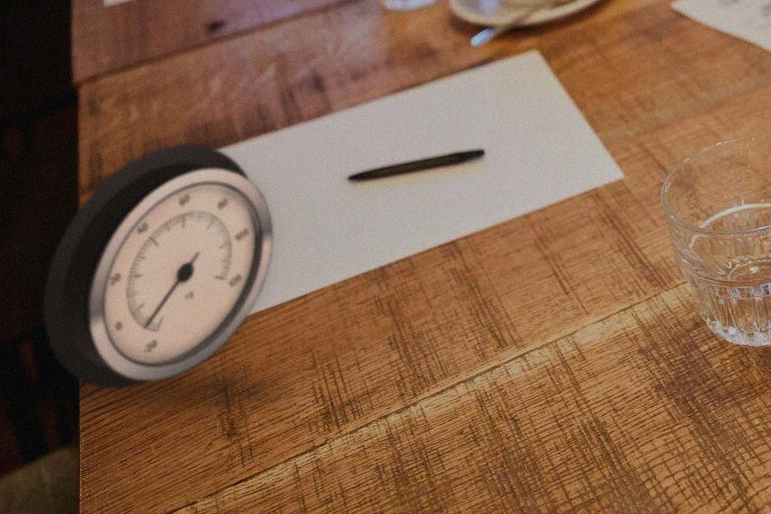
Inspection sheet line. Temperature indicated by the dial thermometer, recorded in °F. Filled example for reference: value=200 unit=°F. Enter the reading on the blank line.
value=-10 unit=°F
